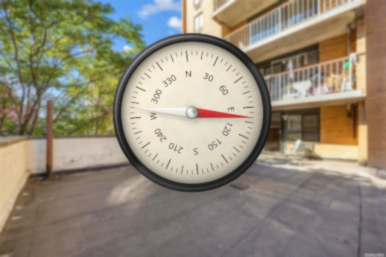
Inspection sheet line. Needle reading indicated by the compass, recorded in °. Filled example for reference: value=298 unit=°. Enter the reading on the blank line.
value=100 unit=°
